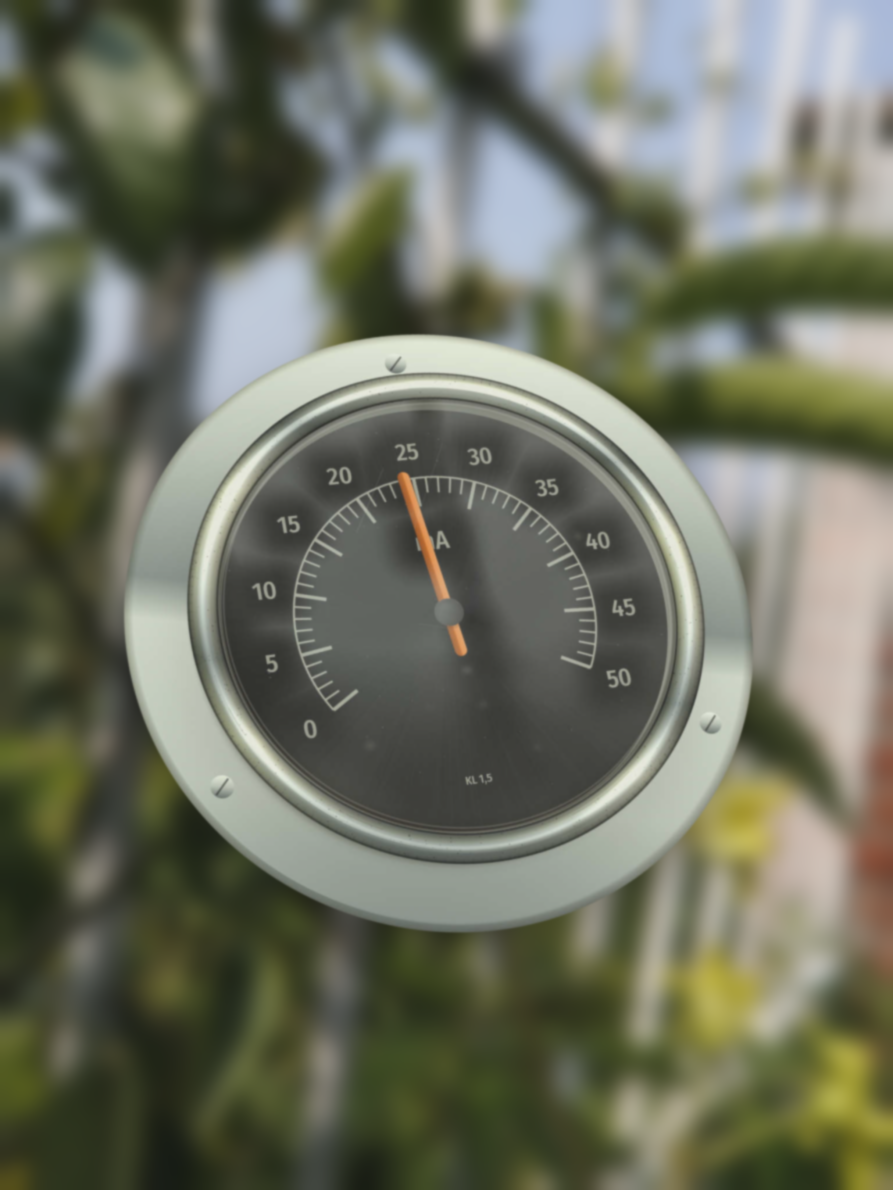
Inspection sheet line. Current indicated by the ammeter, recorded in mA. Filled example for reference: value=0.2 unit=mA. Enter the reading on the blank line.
value=24 unit=mA
